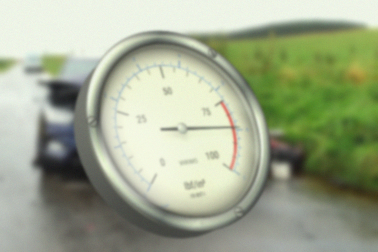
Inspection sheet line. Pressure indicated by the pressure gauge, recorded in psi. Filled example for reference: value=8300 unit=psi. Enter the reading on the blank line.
value=85 unit=psi
